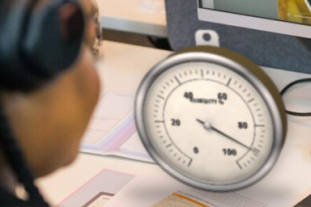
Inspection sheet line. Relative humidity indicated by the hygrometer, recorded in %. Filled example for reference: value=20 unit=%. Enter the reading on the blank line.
value=90 unit=%
